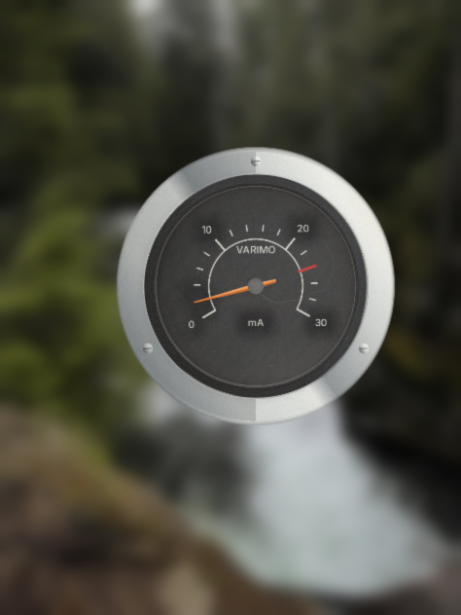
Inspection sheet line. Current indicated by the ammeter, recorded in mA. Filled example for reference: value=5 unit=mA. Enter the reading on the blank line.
value=2 unit=mA
